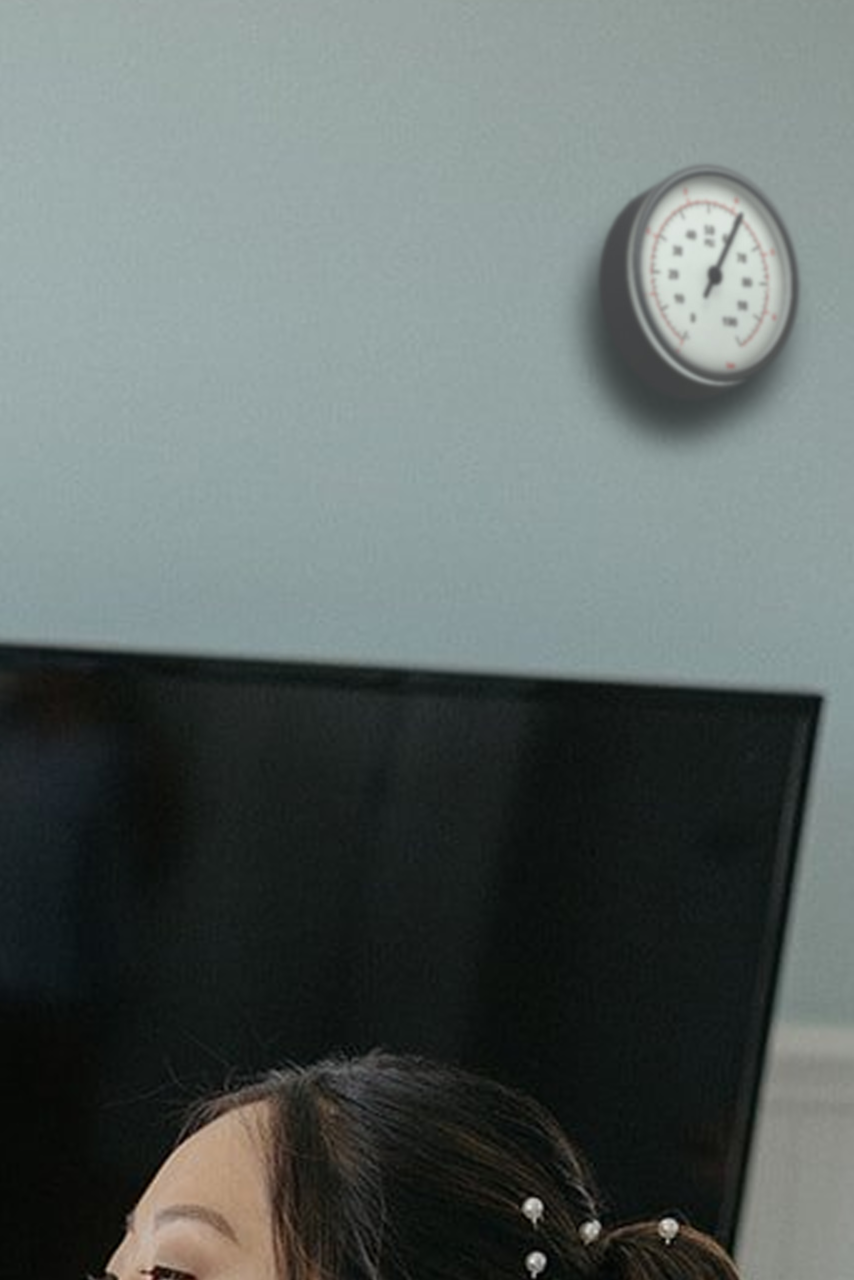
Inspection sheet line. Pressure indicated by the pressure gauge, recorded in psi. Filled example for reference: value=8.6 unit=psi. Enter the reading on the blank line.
value=60 unit=psi
